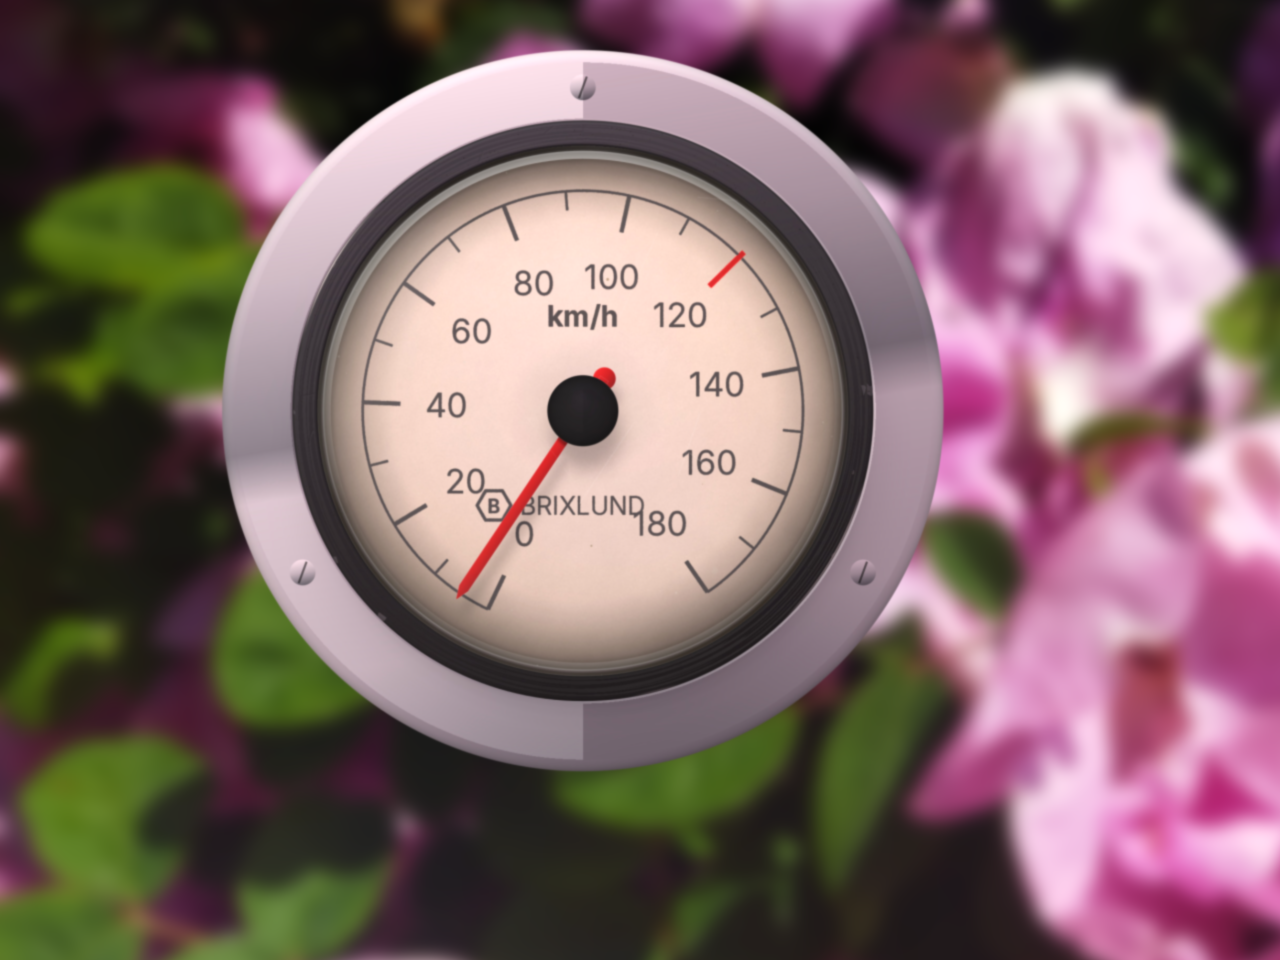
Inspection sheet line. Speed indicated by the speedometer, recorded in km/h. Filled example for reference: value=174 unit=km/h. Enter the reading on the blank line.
value=5 unit=km/h
